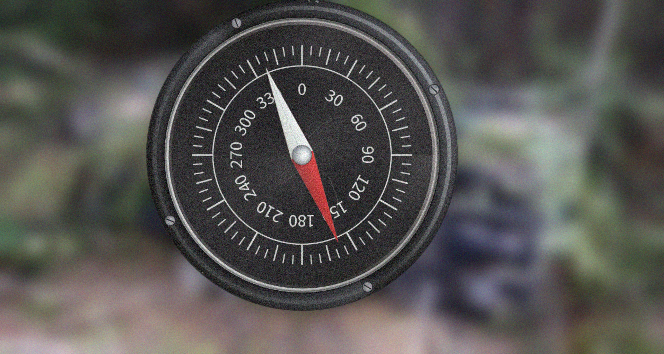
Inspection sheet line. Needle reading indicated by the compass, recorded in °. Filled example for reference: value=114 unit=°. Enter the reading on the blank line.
value=157.5 unit=°
